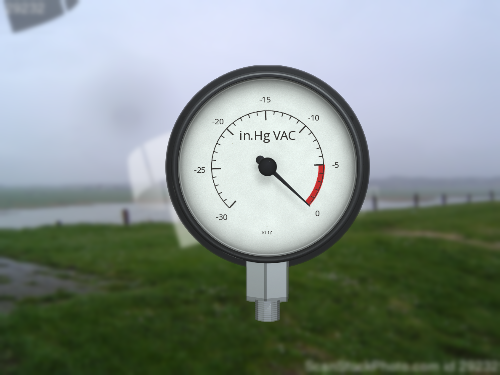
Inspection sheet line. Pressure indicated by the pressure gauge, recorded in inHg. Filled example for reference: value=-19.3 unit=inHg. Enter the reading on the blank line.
value=0 unit=inHg
